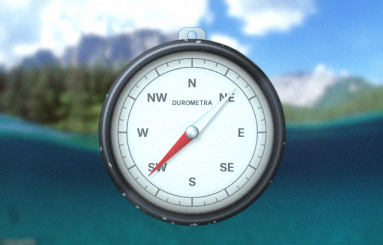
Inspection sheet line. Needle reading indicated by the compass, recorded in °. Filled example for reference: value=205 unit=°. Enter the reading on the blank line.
value=225 unit=°
